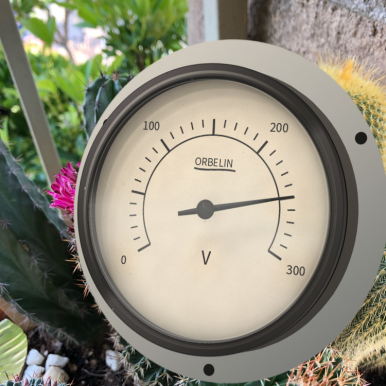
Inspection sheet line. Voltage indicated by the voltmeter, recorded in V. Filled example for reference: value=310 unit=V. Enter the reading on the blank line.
value=250 unit=V
